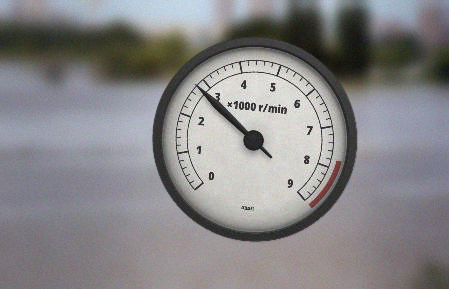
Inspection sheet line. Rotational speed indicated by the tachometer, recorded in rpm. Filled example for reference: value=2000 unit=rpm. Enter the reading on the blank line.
value=2800 unit=rpm
